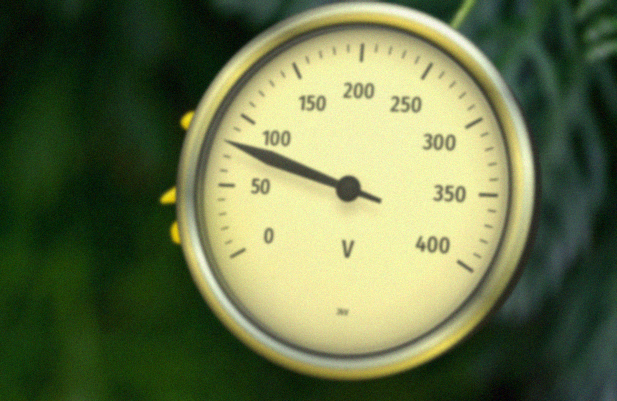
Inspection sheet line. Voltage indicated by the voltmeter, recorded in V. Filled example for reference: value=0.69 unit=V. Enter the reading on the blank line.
value=80 unit=V
